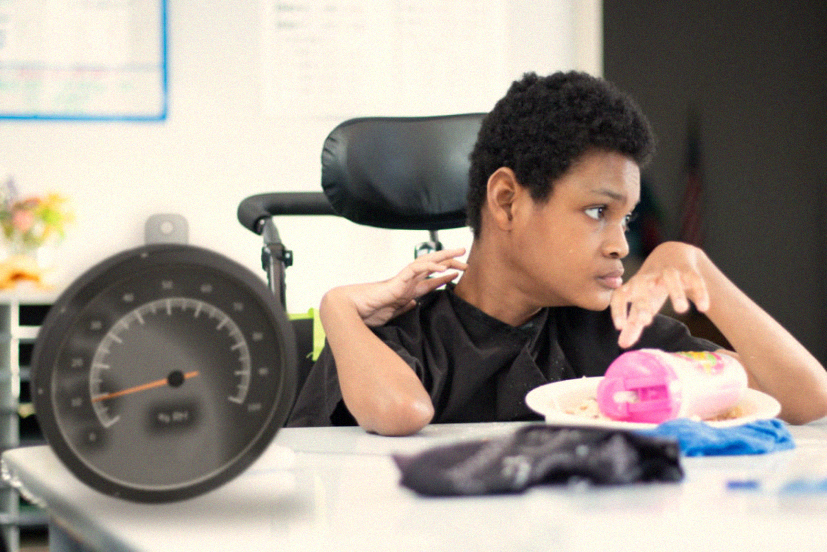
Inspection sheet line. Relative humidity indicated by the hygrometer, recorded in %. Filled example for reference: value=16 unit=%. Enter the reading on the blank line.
value=10 unit=%
